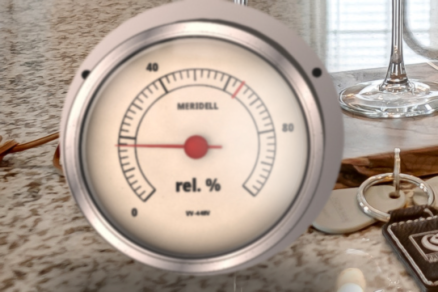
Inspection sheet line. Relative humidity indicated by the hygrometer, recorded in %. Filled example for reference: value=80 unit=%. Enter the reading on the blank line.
value=18 unit=%
